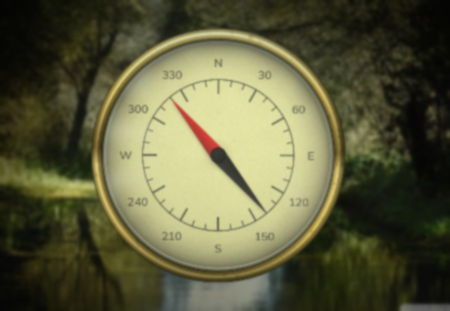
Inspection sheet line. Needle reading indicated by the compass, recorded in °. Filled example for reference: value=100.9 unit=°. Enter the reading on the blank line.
value=320 unit=°
